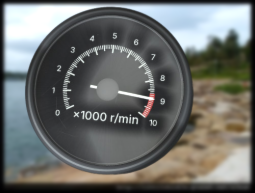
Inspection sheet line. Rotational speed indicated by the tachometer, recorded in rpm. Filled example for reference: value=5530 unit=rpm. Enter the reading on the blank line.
value=9000 unit=rpm
